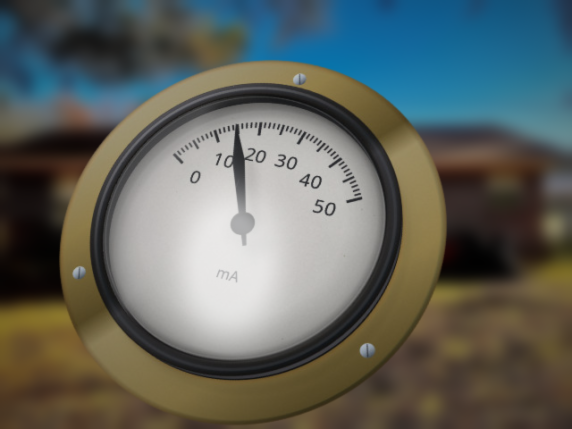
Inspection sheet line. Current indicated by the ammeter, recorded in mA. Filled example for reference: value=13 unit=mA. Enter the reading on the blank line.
value=15 unit=mA
